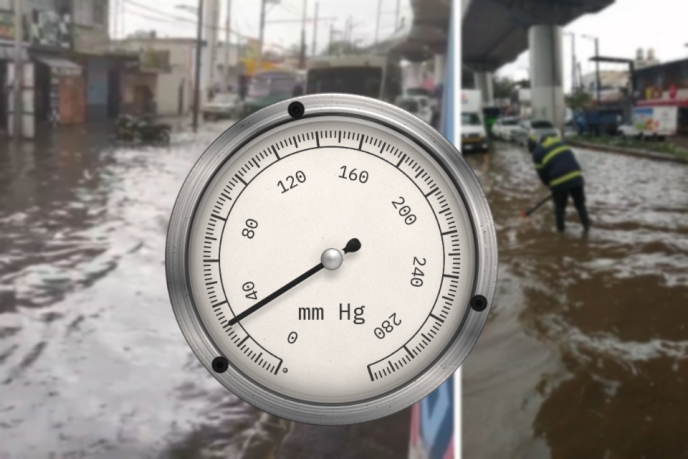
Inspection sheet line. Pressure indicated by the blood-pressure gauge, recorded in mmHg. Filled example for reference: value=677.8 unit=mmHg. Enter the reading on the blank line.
value=30 unit=mmHg
